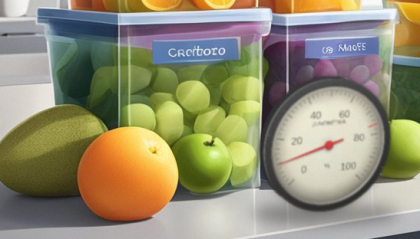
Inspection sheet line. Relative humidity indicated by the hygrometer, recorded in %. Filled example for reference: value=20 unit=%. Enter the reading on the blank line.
value=10 unit=%
